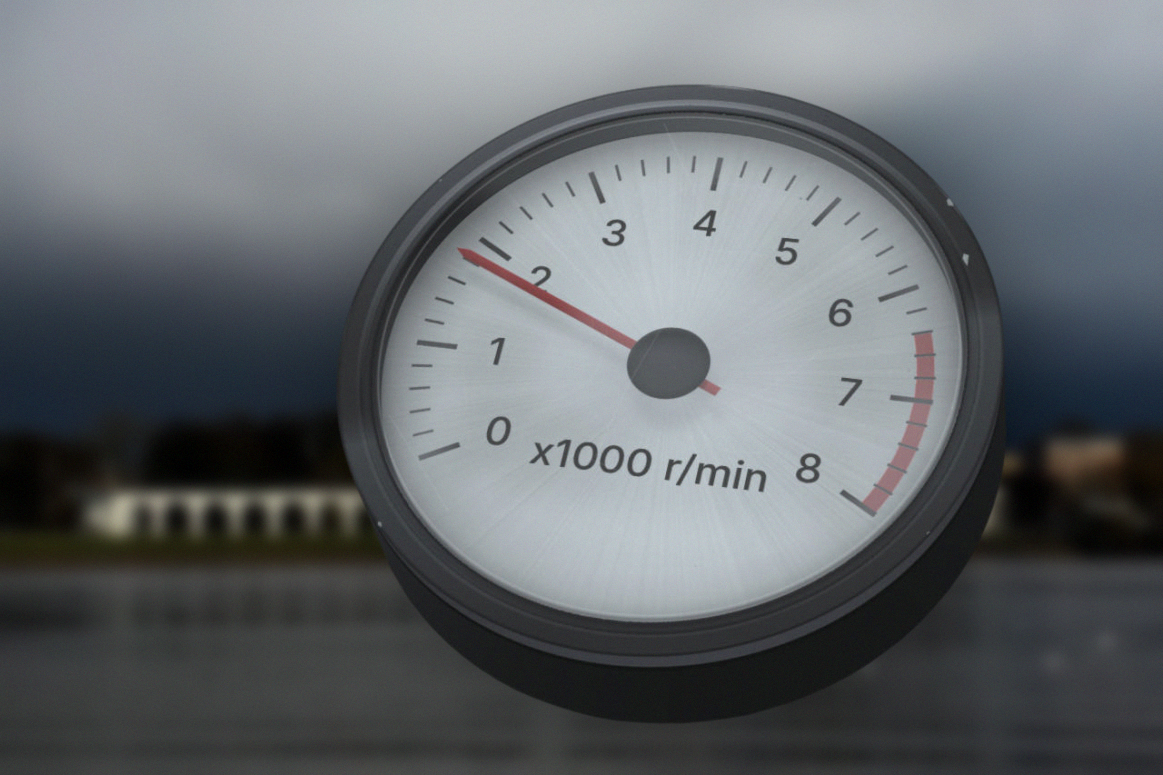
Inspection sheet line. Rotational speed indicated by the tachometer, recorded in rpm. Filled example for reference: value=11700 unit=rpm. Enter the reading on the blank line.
value=1800 unit=rpm
